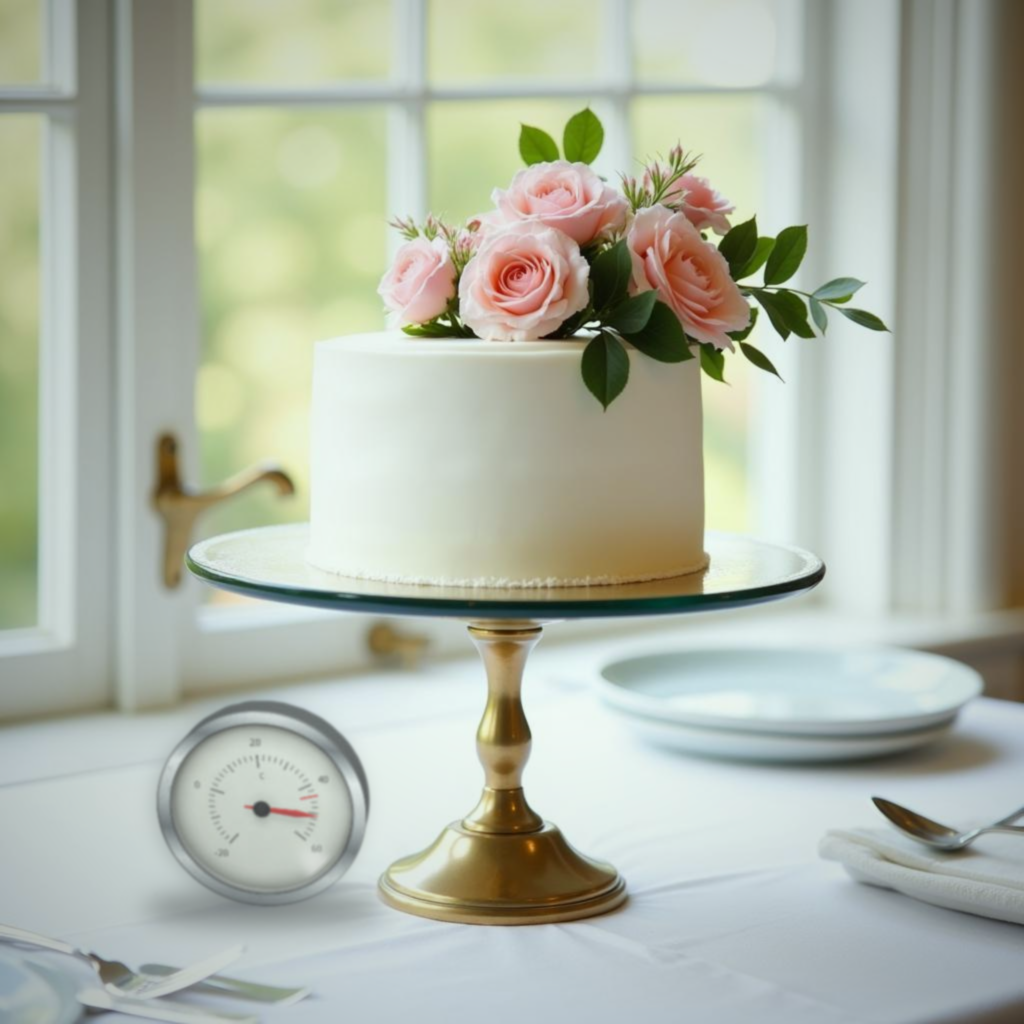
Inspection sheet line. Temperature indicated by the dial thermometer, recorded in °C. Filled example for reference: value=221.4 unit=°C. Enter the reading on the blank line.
value=50 unit=°C
